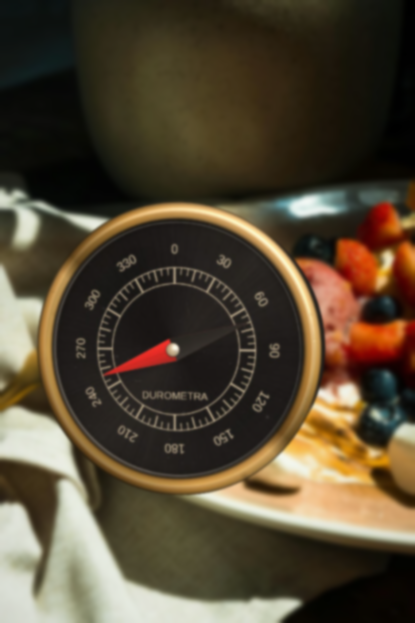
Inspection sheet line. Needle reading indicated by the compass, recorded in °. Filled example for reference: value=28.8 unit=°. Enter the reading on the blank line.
value=250 unit=°
